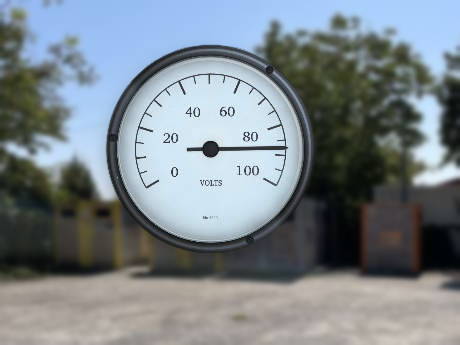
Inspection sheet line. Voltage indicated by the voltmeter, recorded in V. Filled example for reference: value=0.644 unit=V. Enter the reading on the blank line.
value=87.5 unit=V
